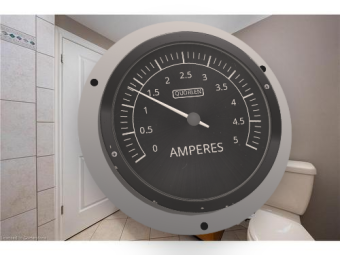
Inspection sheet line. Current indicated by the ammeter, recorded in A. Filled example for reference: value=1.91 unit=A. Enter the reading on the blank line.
value=1.3 unit=A
